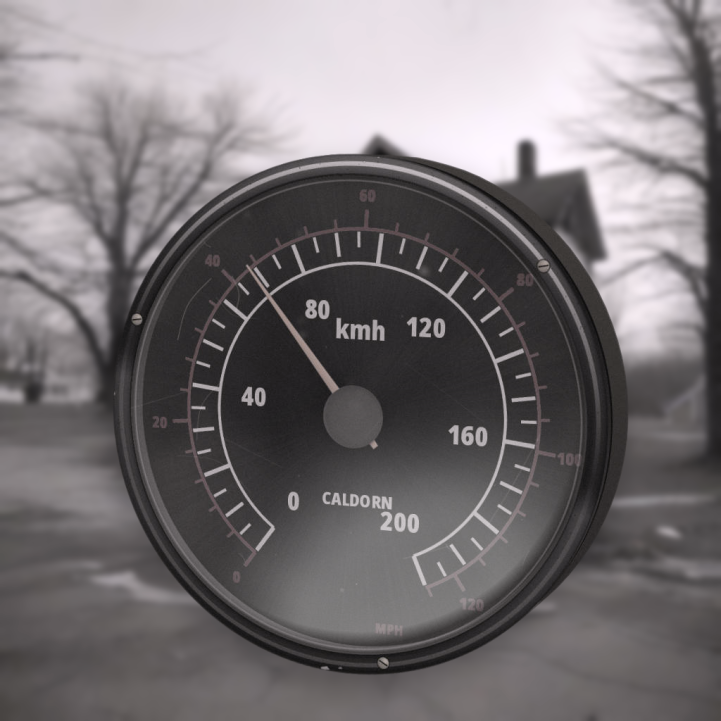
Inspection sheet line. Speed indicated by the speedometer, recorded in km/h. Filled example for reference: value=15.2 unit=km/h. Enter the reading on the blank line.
value=70 unit=km/h
